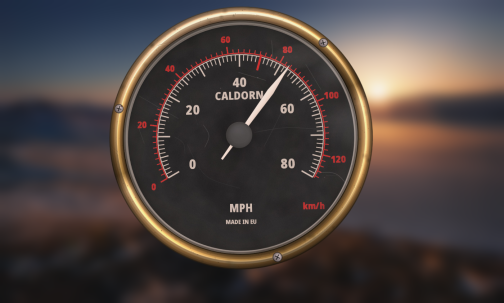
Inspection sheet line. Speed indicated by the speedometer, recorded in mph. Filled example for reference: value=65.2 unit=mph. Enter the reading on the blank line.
value=52 unit=mph
